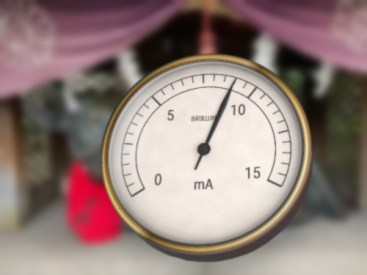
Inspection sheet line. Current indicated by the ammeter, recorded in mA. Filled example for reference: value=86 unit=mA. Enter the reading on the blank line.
value=9 unit=mA
